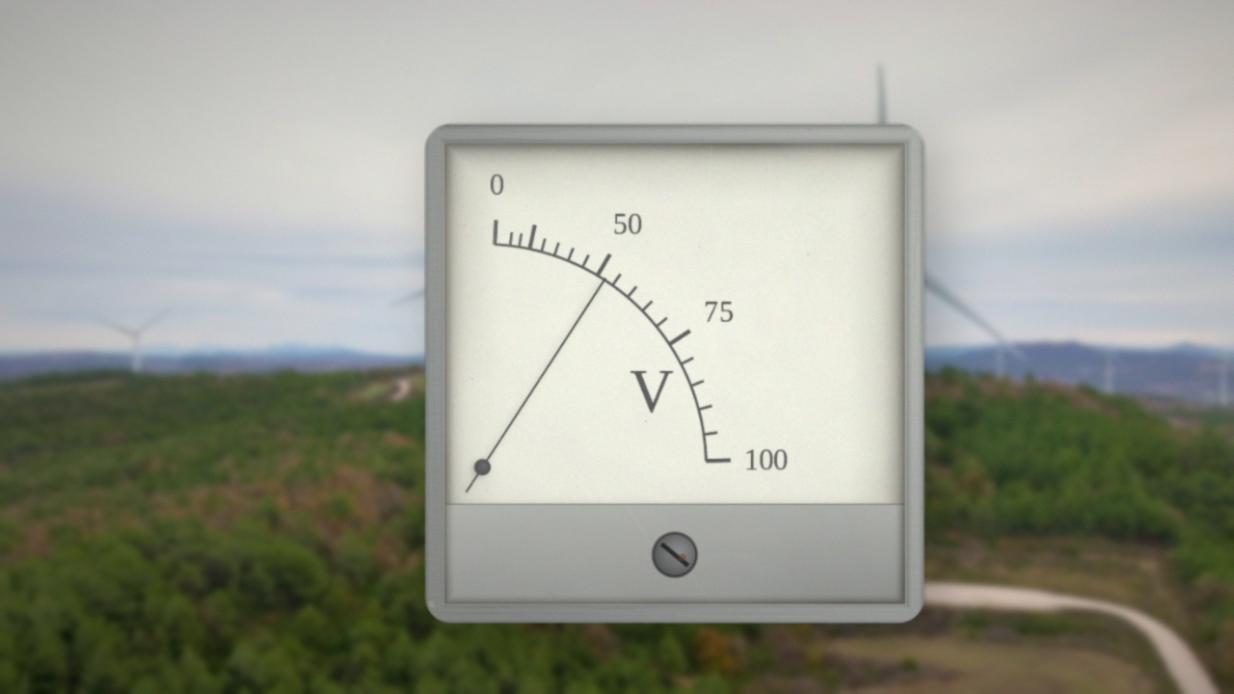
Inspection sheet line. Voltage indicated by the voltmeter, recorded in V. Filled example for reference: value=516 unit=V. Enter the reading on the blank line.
value=52.5 unit=V
